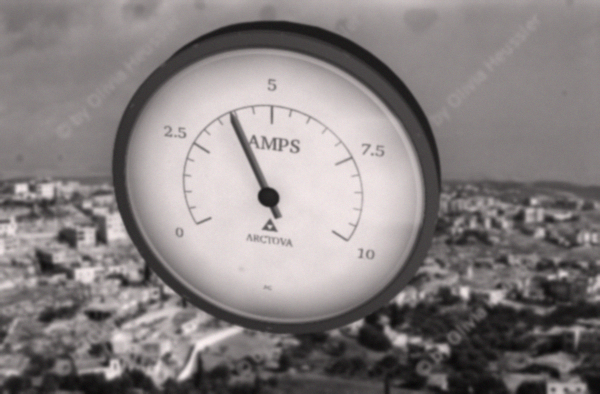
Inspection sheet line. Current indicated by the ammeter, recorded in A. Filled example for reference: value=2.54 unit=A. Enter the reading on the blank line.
value=4 unit=A
